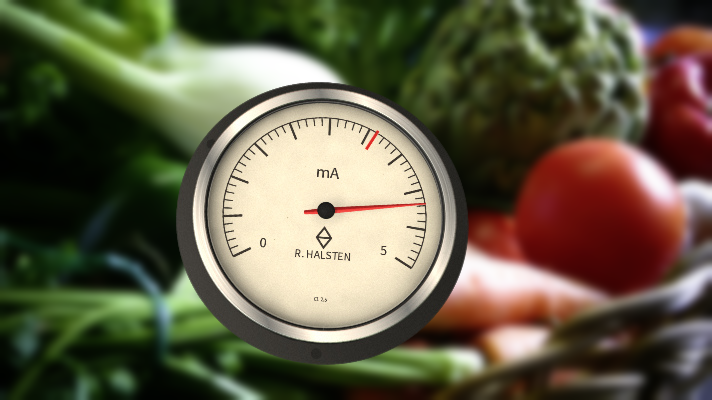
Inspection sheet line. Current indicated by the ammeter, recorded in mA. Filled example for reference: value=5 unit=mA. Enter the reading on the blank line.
value=4.2 unit=mA
